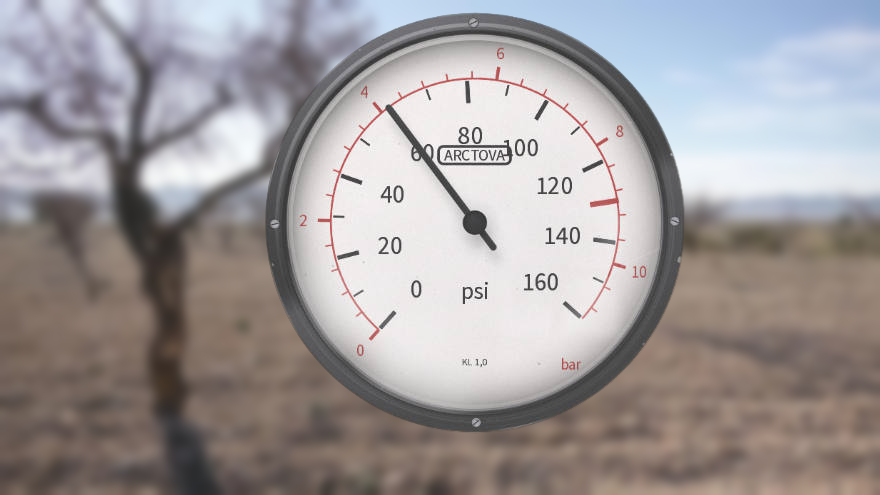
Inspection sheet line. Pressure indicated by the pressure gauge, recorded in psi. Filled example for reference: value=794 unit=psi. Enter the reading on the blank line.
value=60 unit=psi
